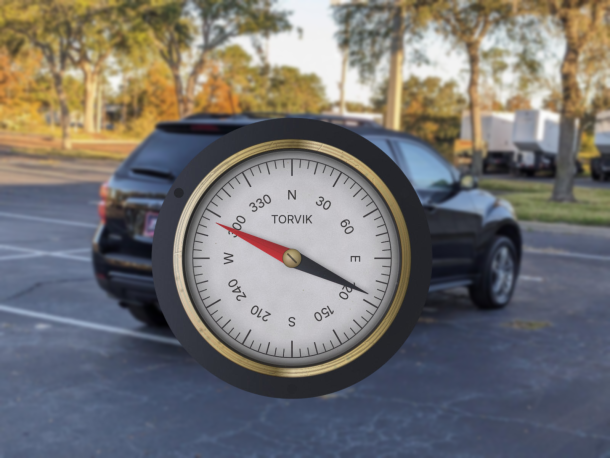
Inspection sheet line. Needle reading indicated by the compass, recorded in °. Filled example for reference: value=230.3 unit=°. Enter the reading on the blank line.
value=295 unit=°
